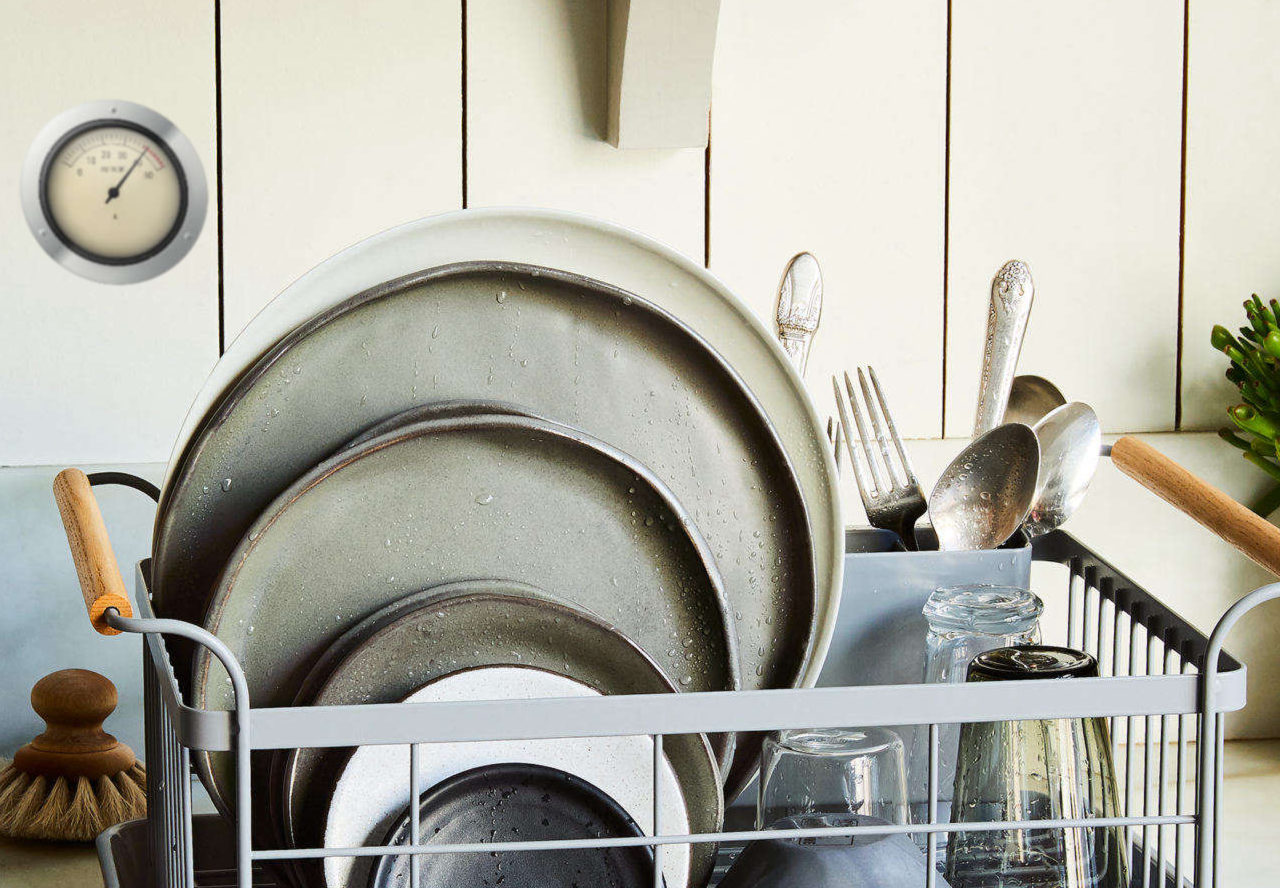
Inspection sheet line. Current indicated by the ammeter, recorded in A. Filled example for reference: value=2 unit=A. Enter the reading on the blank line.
value=40 unit=A
